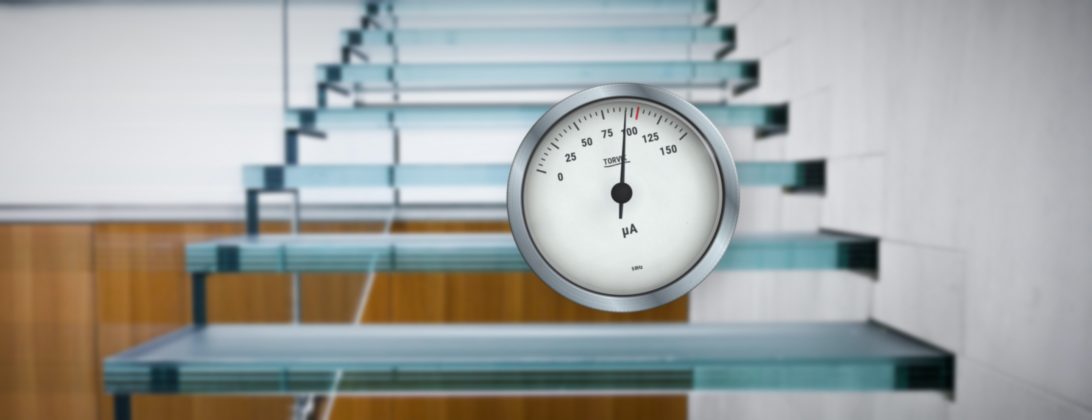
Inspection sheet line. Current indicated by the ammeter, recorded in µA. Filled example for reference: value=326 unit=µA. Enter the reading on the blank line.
value=95 unit=µA
